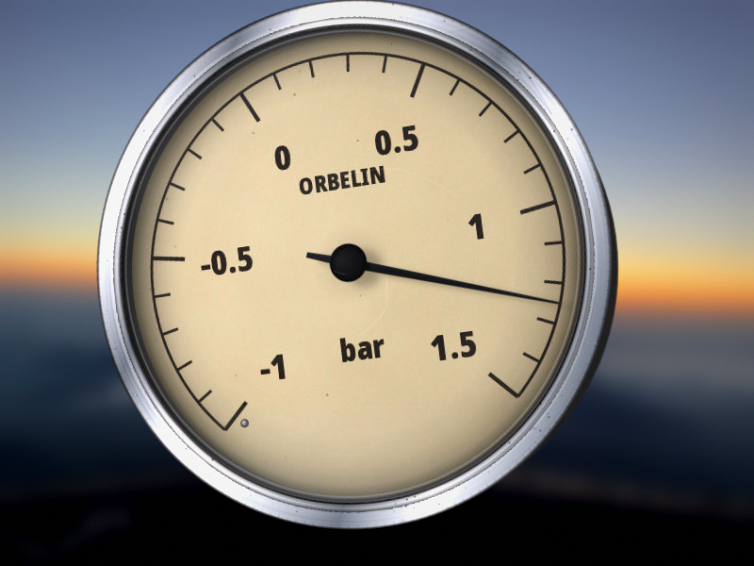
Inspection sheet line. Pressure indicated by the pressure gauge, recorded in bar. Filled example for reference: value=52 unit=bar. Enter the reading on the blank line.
value=1.25 unit=bar
